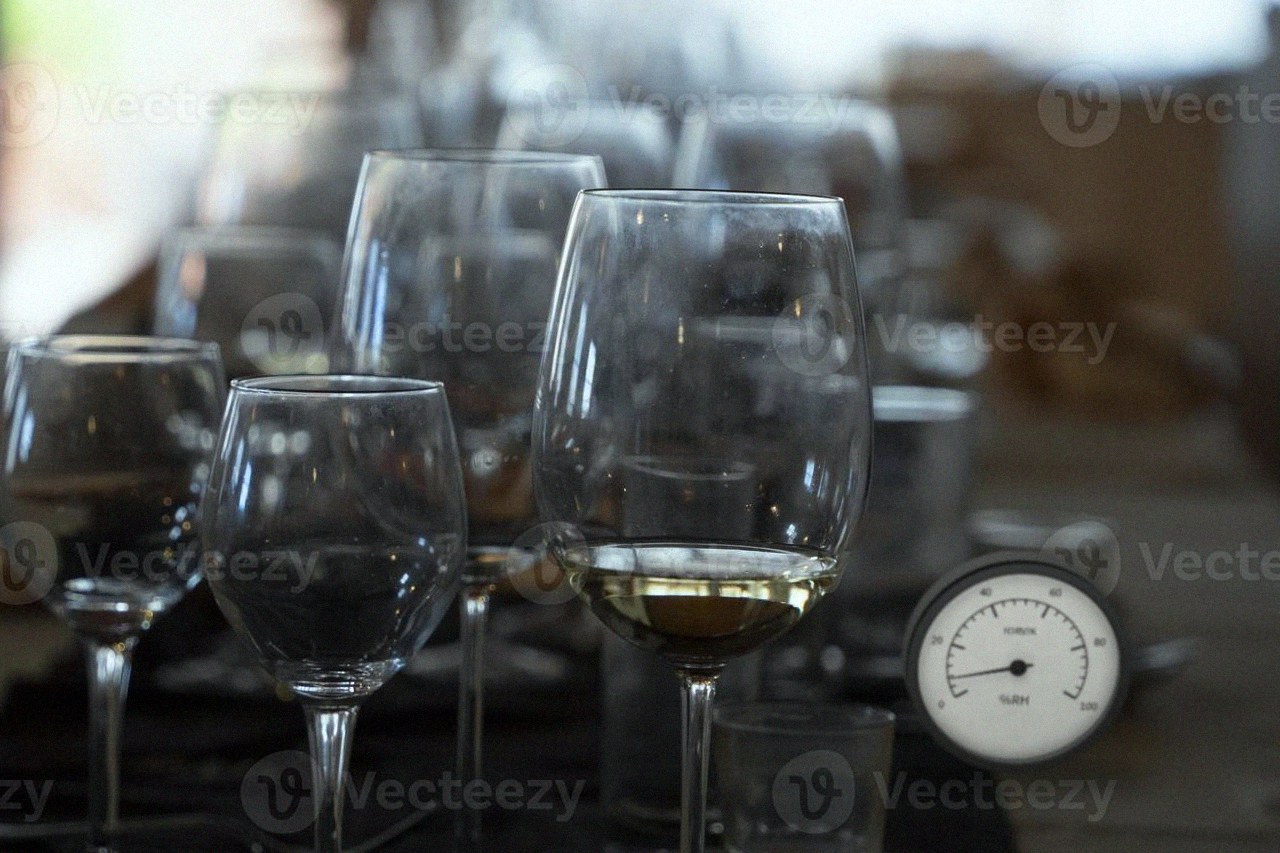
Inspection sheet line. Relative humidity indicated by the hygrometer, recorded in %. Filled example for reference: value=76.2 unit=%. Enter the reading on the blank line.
value=8 unit=%
